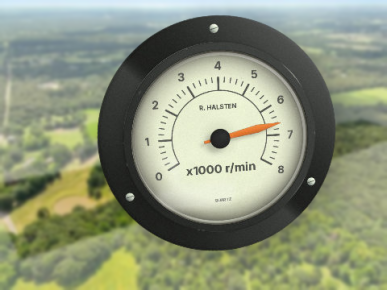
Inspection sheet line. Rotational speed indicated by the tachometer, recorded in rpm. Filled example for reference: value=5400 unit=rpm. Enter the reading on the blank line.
value=6600 unit=rpm
